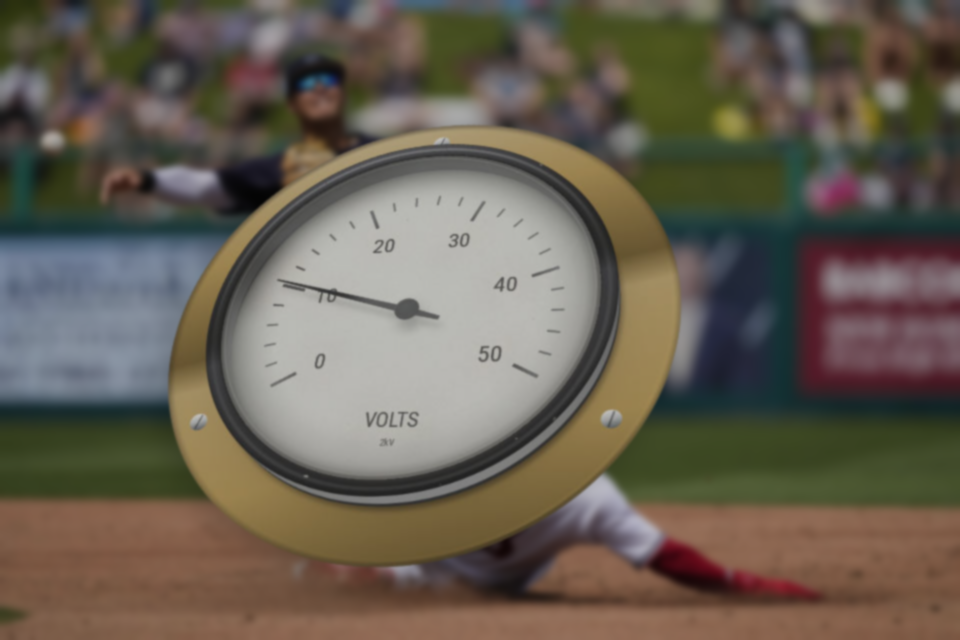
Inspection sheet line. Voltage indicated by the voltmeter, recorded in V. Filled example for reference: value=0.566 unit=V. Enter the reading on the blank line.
value=10 unit=V
